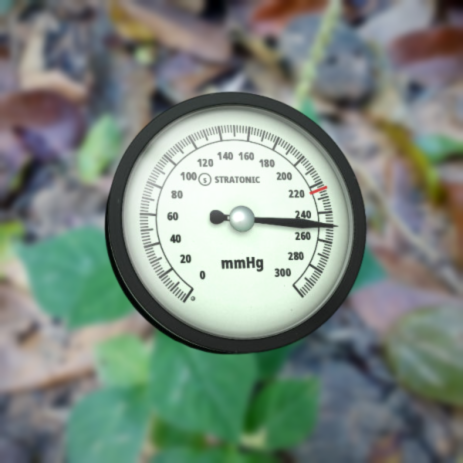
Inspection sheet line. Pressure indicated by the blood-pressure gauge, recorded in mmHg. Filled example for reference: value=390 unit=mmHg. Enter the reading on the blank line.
value=250 unit=mmHg
